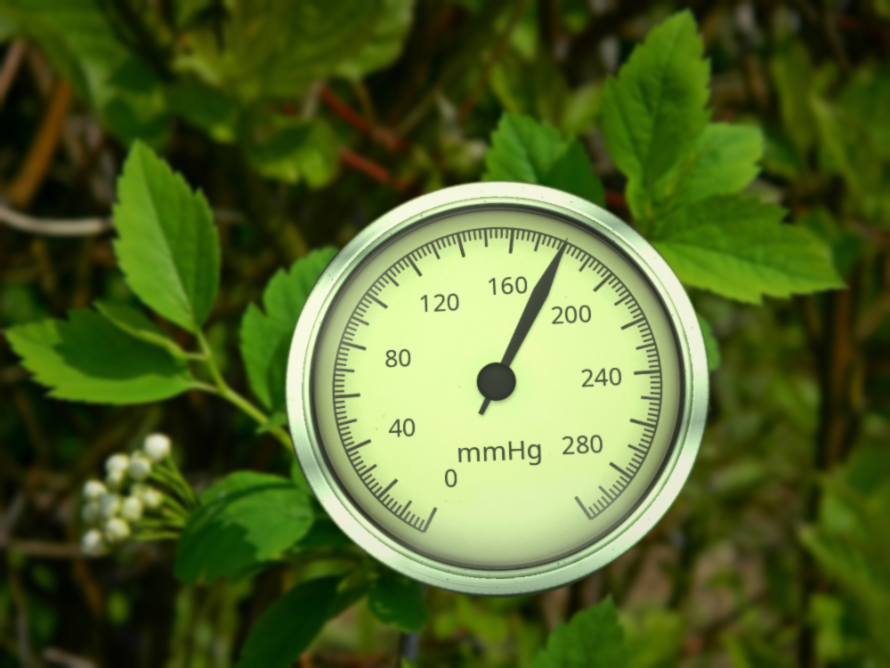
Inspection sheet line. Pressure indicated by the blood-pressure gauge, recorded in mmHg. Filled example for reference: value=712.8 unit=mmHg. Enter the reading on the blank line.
value=180 unit=mmHg
